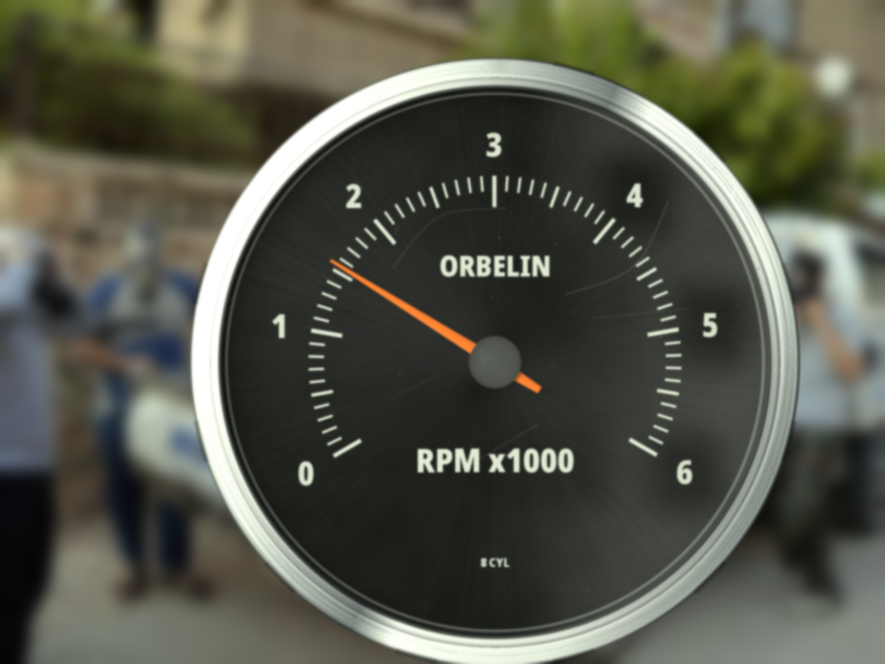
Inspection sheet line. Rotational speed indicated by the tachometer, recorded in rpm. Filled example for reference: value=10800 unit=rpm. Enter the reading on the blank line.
value=1550 unit=rpm
